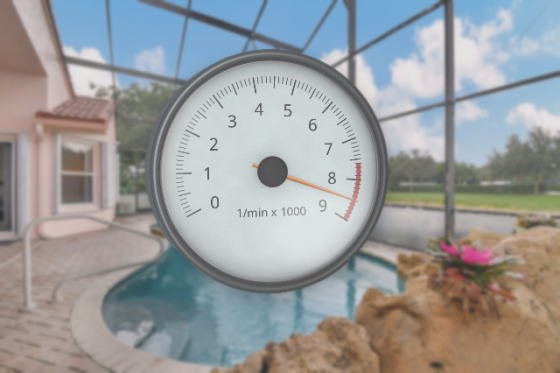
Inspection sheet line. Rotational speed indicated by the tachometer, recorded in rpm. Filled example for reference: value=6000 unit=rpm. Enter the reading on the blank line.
value=8500 unit=rpm
